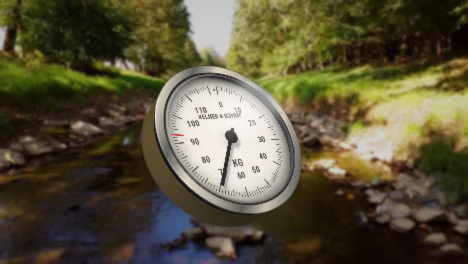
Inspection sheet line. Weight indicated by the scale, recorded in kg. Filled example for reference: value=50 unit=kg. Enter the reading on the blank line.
value=70 unit=kg
